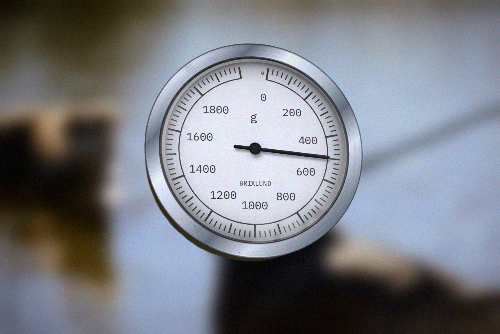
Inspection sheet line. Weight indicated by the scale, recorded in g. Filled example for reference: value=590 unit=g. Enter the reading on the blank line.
value=500 unit=g
